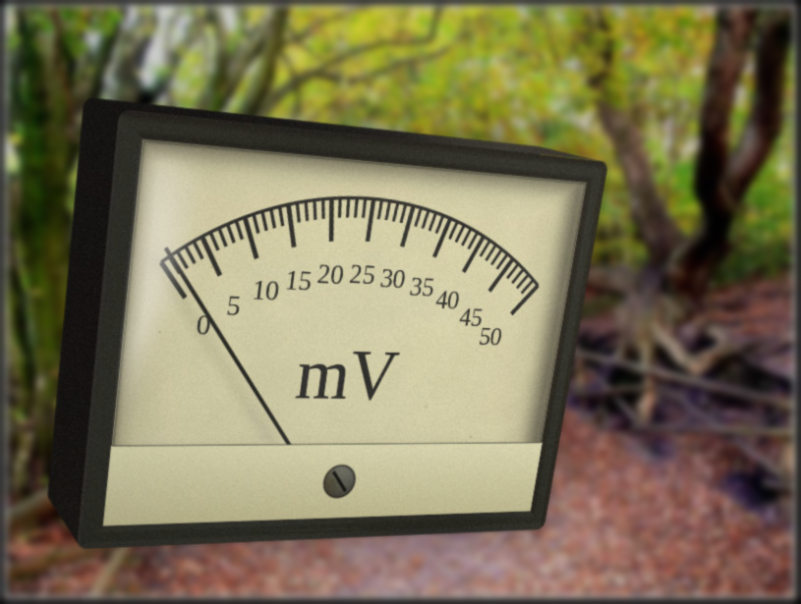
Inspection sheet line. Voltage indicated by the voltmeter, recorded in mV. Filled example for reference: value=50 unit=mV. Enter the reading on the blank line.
value=1 unit=mV
